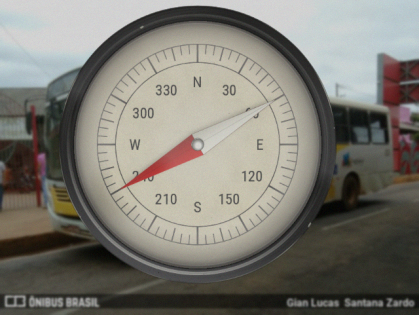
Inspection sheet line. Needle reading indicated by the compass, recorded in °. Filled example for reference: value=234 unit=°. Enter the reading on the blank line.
value=240 unit=°
